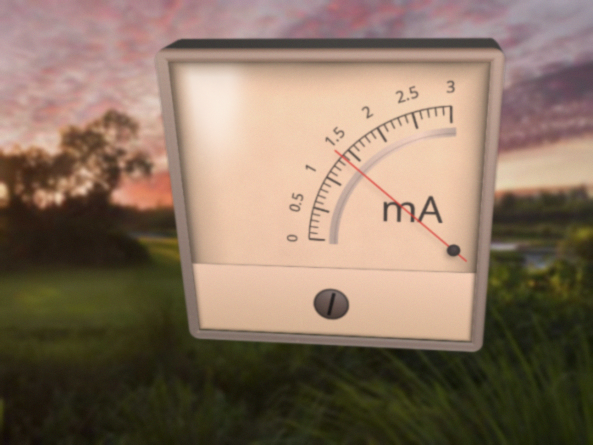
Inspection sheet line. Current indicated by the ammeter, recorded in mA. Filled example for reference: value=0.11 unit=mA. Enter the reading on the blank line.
value=1.4 unit=mA
